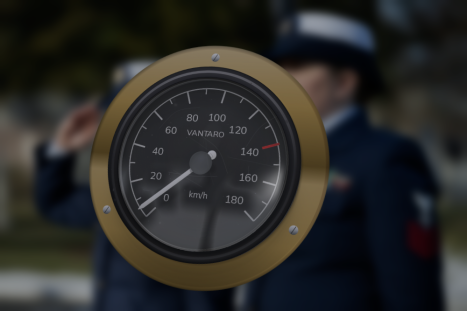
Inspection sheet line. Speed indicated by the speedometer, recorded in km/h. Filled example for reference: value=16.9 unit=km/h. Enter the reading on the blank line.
value=5 unit=km/h
